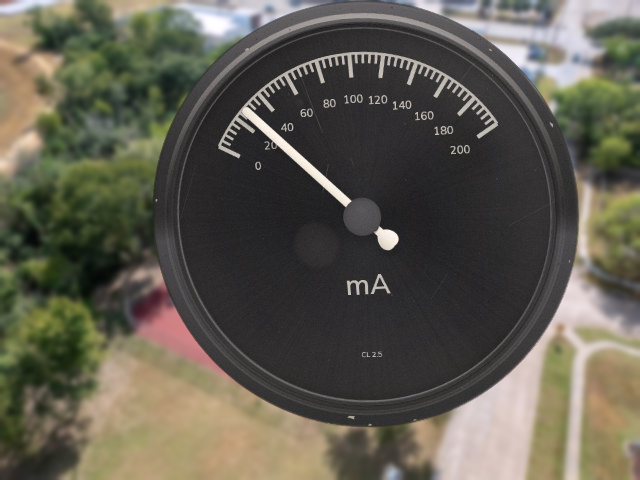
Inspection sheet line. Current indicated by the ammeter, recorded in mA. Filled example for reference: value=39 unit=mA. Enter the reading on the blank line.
value=28 unit=mA
